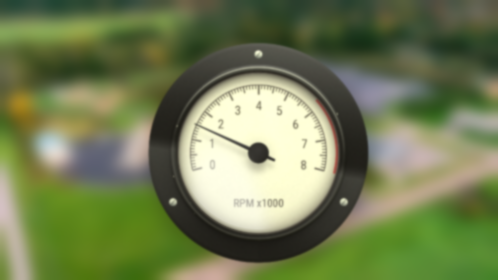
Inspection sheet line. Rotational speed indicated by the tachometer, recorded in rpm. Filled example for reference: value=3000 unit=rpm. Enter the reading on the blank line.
value=1500 unit=rpm
